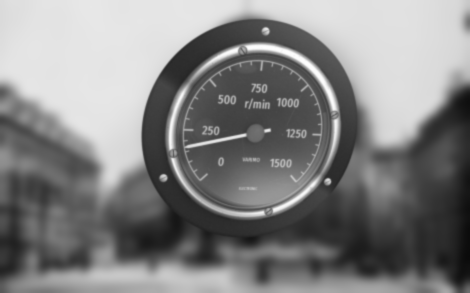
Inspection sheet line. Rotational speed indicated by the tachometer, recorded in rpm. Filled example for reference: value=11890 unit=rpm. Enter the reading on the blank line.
value=175 unit=rpm
